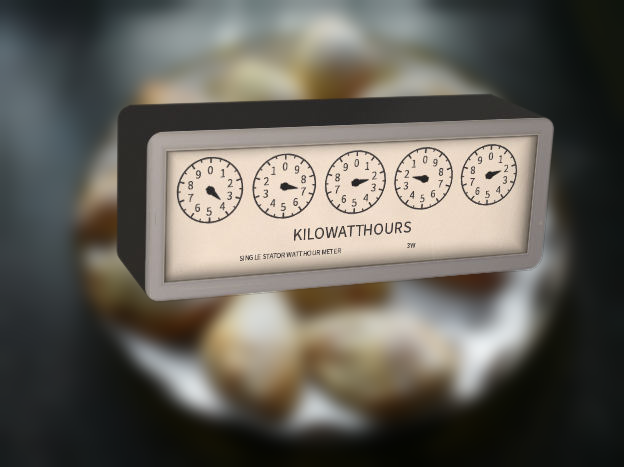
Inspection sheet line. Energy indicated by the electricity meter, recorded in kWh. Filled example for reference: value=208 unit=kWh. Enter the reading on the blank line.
value=37222 unit=kWh
